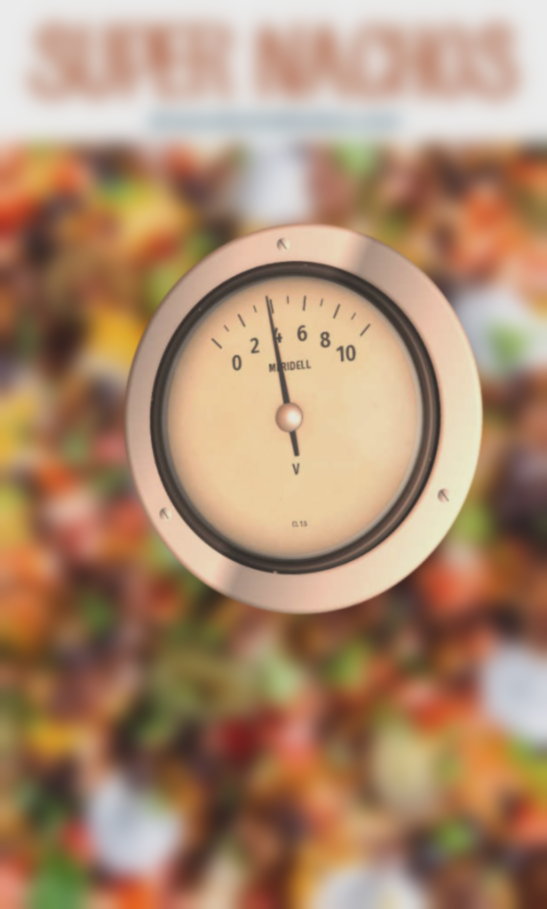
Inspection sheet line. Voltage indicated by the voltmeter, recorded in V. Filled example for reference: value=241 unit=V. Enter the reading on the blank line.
value=4 unit=V
